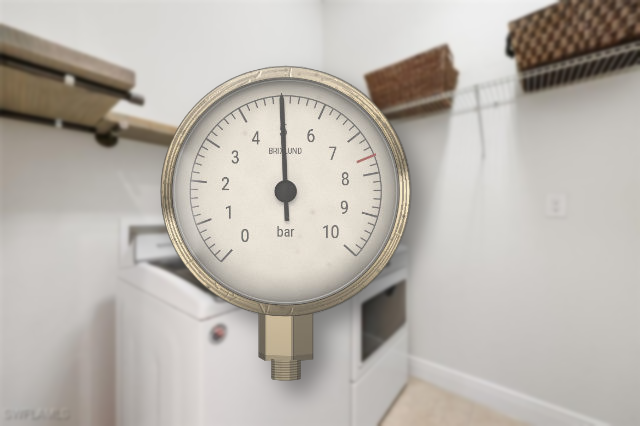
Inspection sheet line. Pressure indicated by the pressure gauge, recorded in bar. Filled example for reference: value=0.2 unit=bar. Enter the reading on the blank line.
value=5 unit=bar
